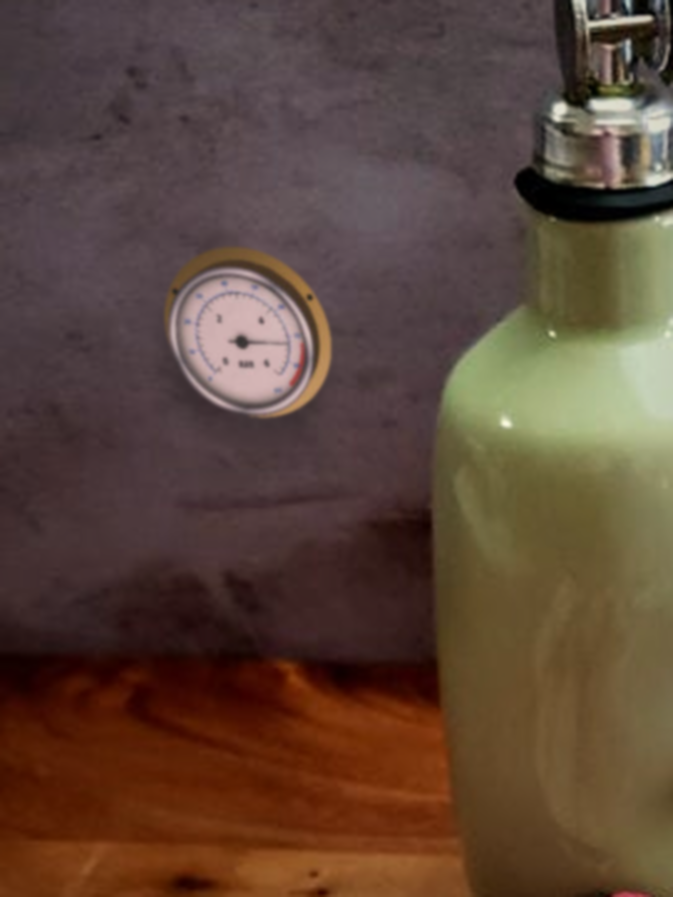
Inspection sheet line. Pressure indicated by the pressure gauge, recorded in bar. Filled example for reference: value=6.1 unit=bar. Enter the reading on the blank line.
value=5 unit=bar
